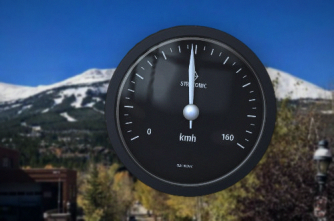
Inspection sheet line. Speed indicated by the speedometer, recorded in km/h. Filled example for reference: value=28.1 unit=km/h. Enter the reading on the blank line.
value=77.5 unit=km/h
